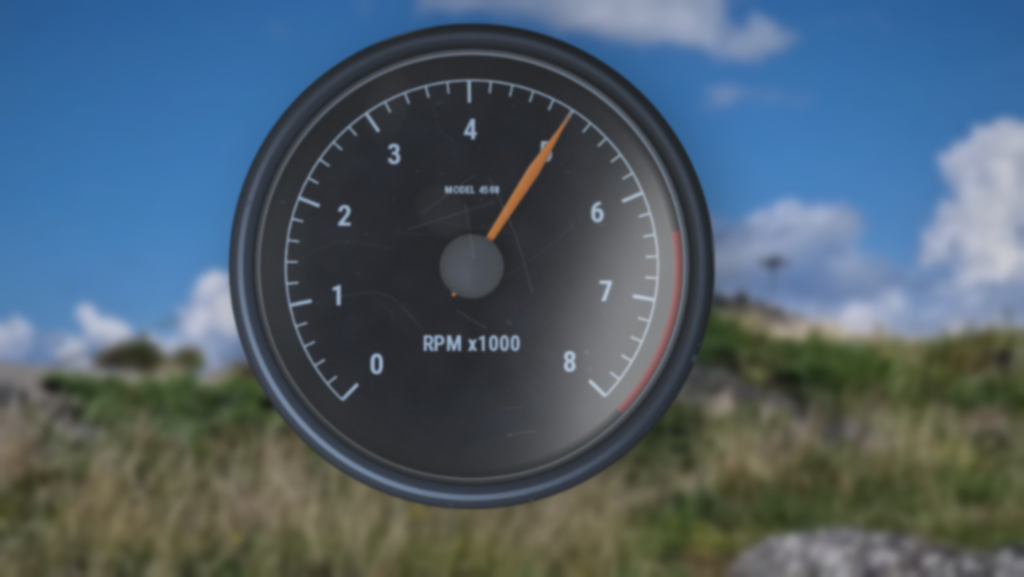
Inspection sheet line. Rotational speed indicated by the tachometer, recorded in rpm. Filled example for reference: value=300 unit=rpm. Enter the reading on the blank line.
value=5000 unit=rpm
